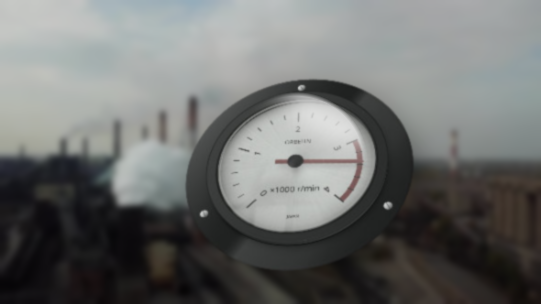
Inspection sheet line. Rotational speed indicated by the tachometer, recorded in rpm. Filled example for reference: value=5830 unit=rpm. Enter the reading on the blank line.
value=3400 unit=rpm
